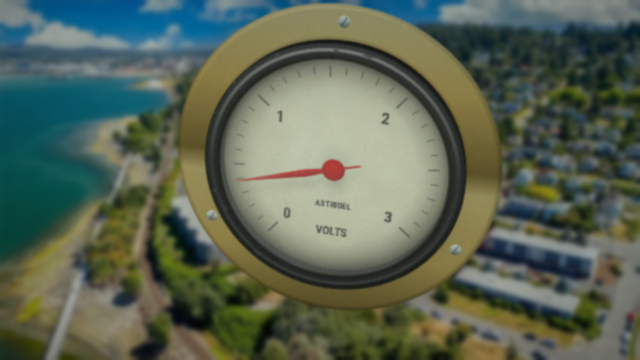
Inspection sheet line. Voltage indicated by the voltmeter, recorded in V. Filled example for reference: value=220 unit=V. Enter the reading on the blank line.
value=0.4 unit=V
